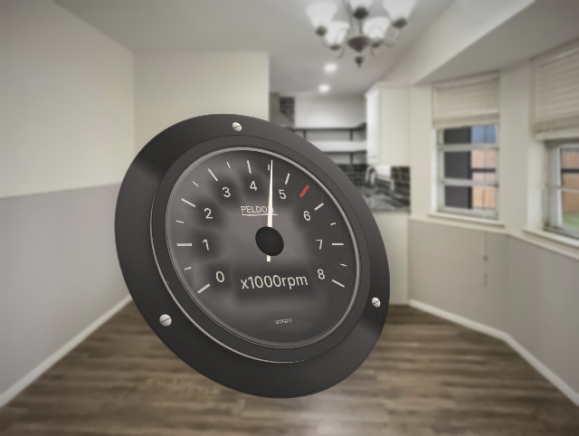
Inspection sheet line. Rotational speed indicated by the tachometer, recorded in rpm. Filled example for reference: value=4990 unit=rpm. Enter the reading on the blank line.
value=4500 unit=rpm
